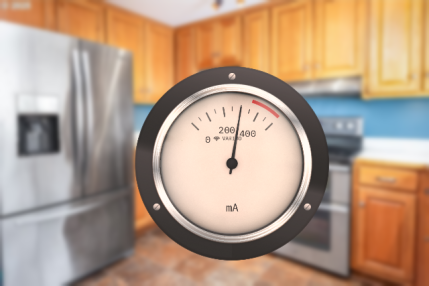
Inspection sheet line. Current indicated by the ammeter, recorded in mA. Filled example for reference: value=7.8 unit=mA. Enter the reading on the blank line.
value=300 unit=mA
